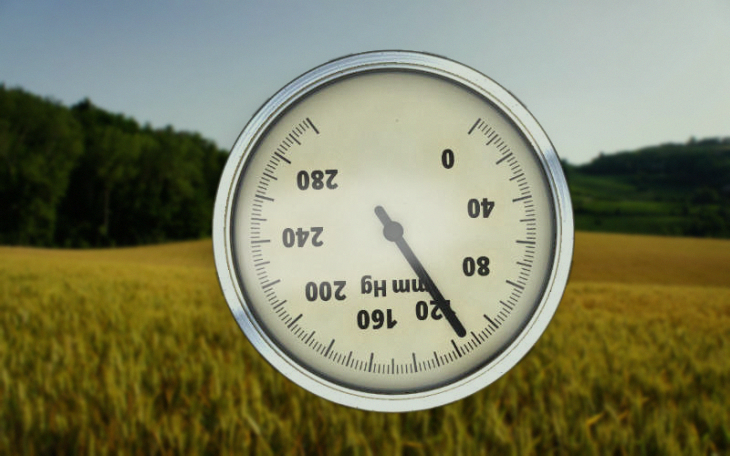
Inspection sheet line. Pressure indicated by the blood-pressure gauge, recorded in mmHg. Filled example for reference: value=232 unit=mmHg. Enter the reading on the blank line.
value=114 unit=mmHg
